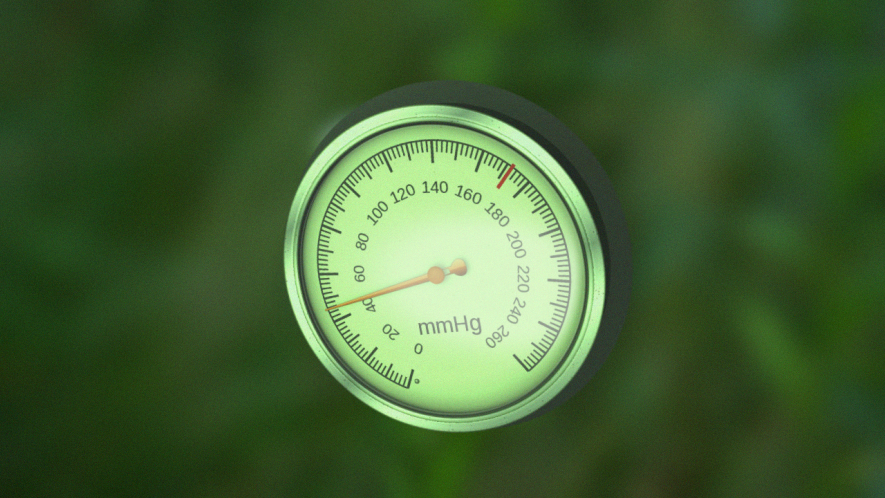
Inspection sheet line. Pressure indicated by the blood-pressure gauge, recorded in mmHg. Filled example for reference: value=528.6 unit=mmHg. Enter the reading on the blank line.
value=46 unit=mmHg
